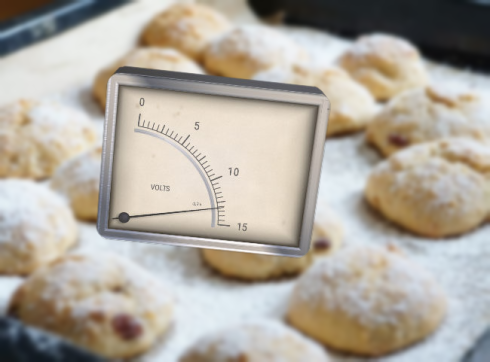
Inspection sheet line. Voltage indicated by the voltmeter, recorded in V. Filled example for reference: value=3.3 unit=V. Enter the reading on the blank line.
value=13 unit=V
